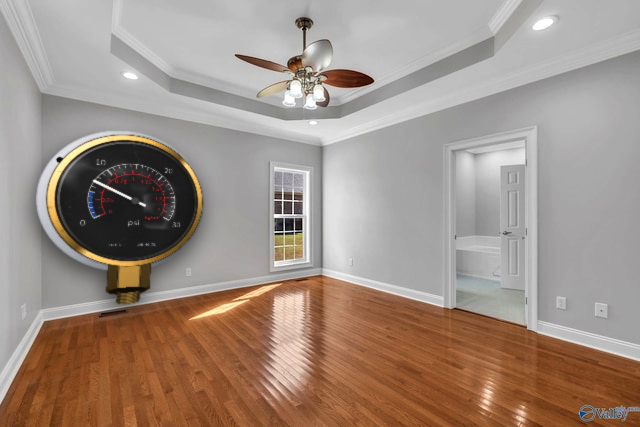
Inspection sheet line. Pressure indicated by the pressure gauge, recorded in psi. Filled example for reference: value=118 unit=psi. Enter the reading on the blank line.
value=7 unit=psi
